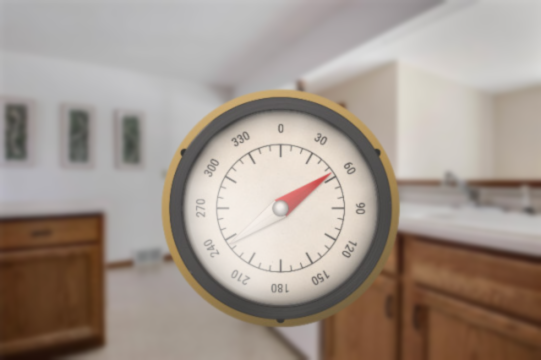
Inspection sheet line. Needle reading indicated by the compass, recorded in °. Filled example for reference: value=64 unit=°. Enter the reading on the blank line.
value=55 unit=°
